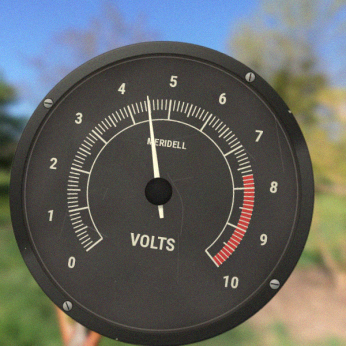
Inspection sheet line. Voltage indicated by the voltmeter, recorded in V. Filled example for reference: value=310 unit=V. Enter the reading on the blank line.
value=4.5 unit=V
